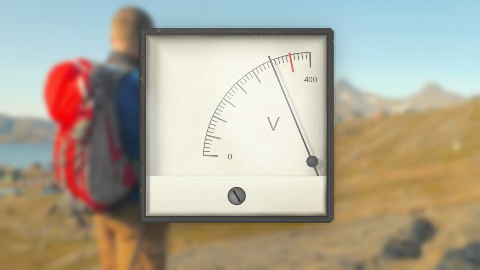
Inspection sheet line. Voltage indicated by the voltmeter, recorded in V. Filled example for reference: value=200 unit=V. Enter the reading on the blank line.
value=300 unit=V
